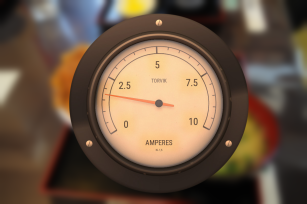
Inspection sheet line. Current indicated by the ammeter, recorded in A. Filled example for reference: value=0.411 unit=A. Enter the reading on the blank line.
value=1.75 unit=A
